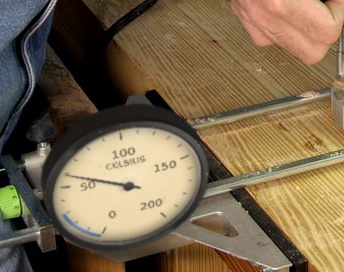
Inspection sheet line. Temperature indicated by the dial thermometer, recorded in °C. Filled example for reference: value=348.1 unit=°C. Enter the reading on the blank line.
value=60 unit=°C
